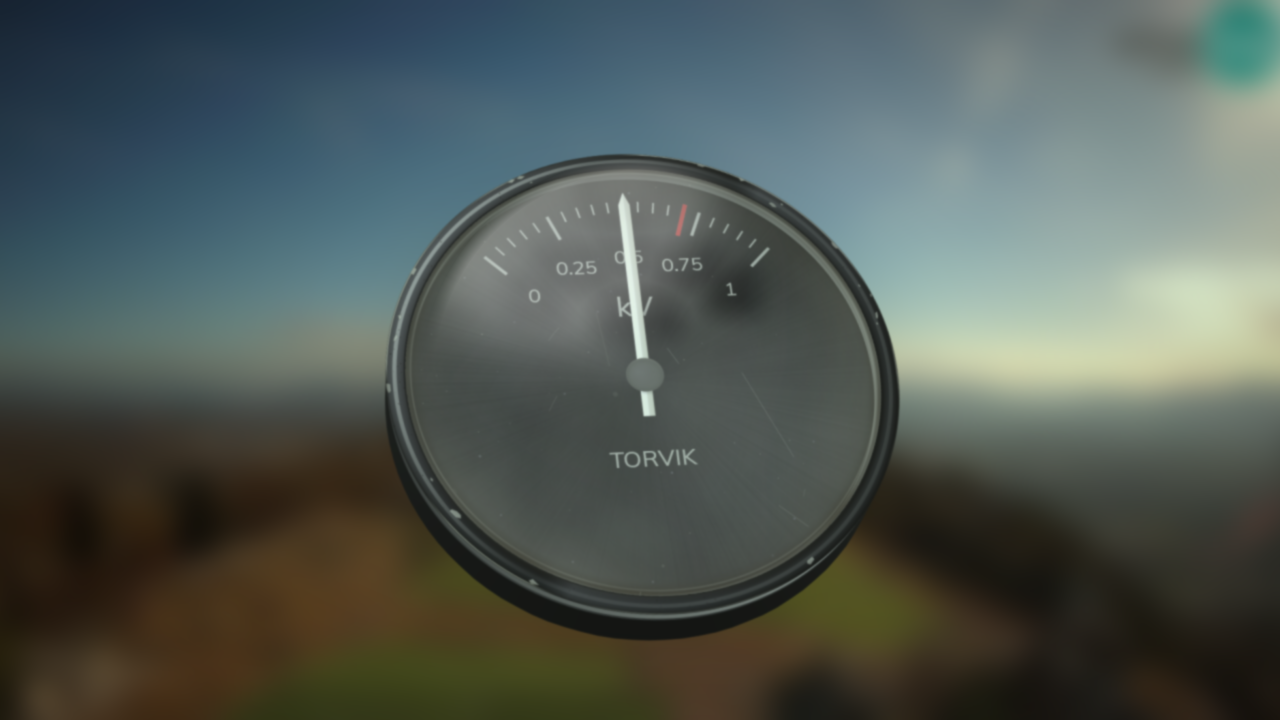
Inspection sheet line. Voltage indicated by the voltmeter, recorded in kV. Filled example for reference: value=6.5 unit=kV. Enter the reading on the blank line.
value=0.5 unit=kV
